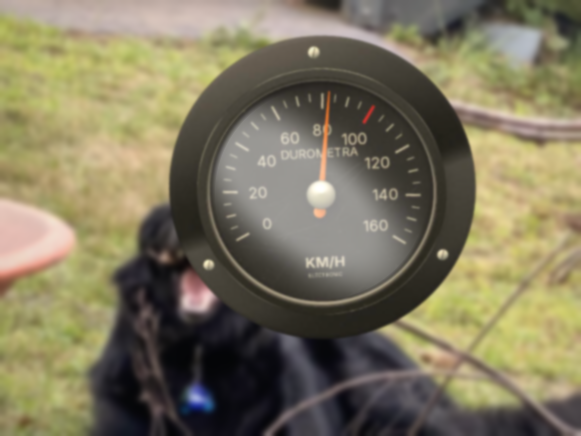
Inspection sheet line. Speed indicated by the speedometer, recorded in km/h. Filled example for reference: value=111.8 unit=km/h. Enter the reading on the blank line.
value=82.5 unit=km/h
